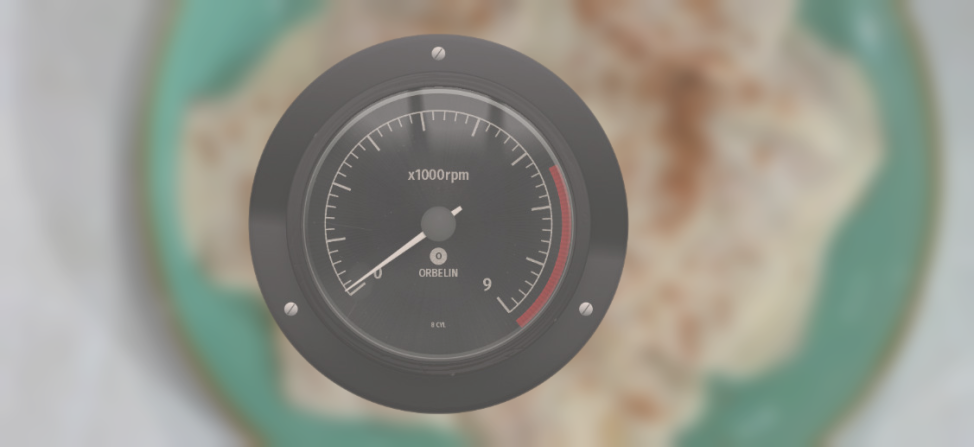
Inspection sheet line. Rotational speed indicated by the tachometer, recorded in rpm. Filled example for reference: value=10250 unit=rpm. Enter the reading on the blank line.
value=100 unit=rpm
